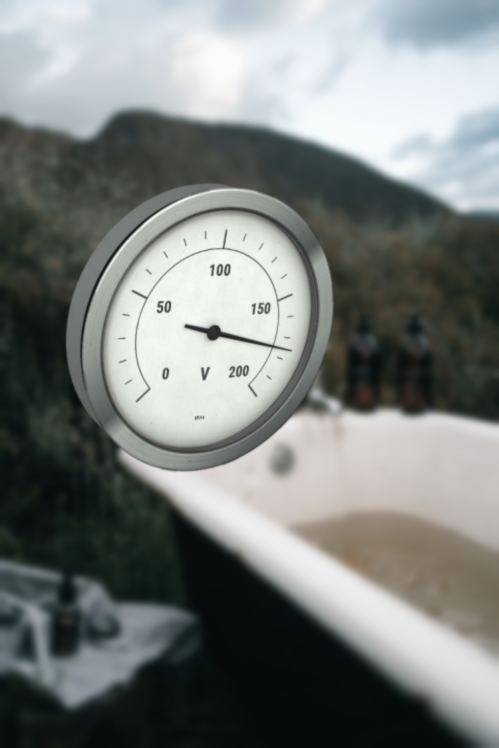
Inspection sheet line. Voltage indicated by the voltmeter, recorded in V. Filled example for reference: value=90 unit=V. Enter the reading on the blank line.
value=175 unit=V
